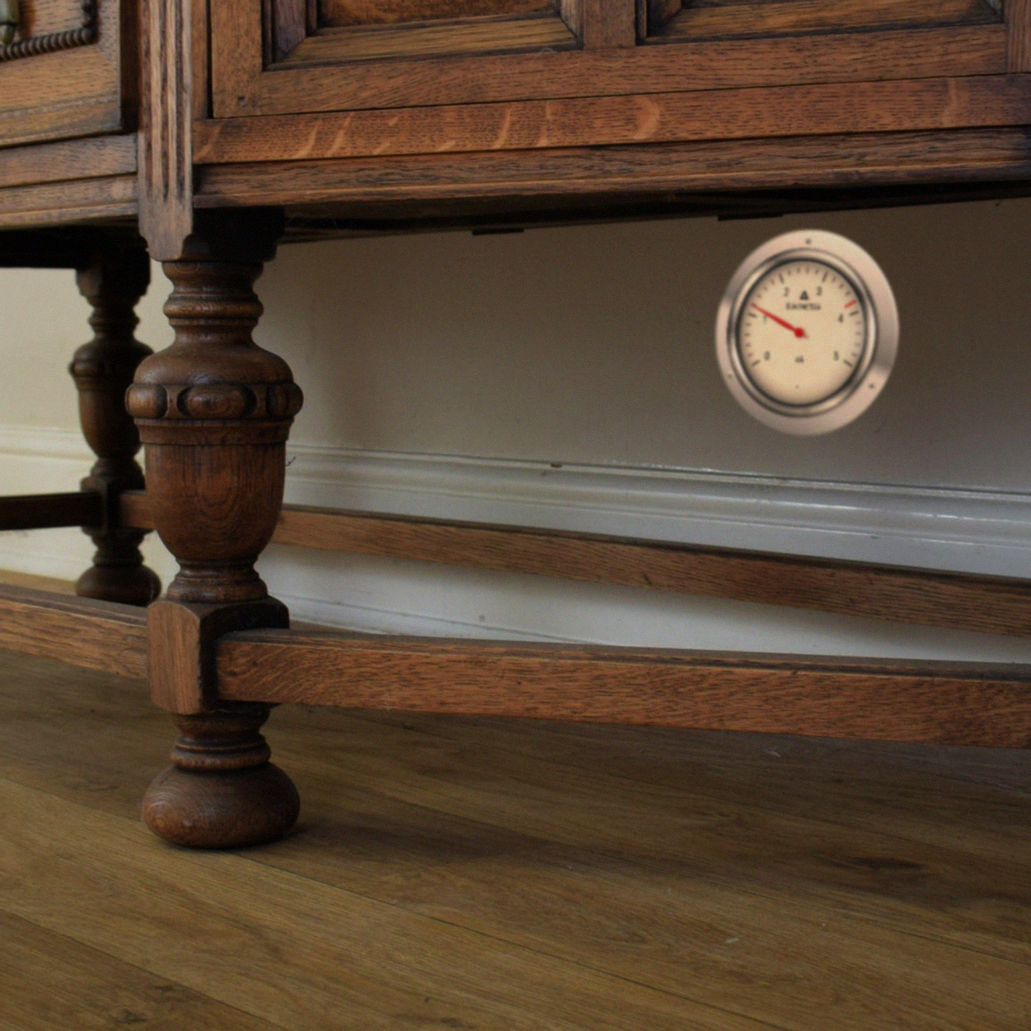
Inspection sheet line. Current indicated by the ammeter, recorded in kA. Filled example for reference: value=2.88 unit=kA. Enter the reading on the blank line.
value=1.2 unit=kA
